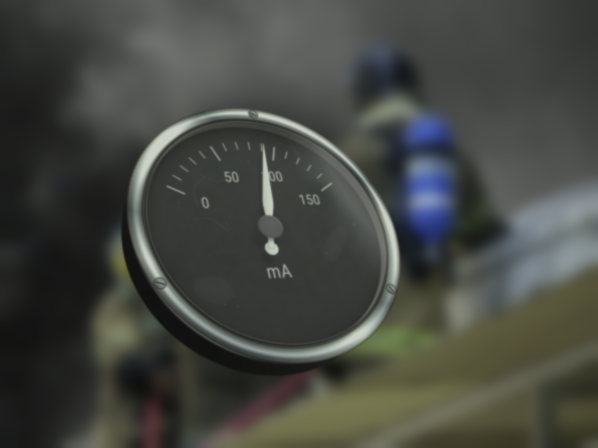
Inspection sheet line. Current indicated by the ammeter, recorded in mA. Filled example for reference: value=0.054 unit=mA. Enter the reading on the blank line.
value=90 unit=mA
